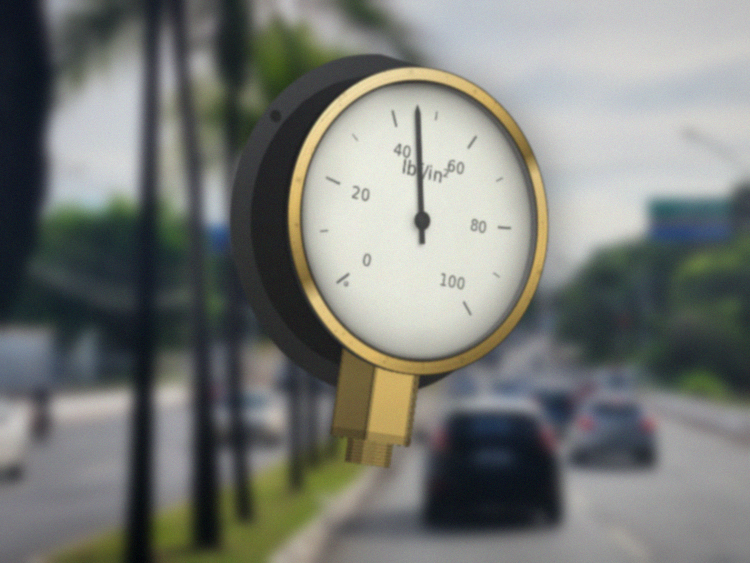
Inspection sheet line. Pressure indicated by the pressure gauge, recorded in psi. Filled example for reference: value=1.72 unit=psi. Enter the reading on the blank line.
value=45 unit=psi
